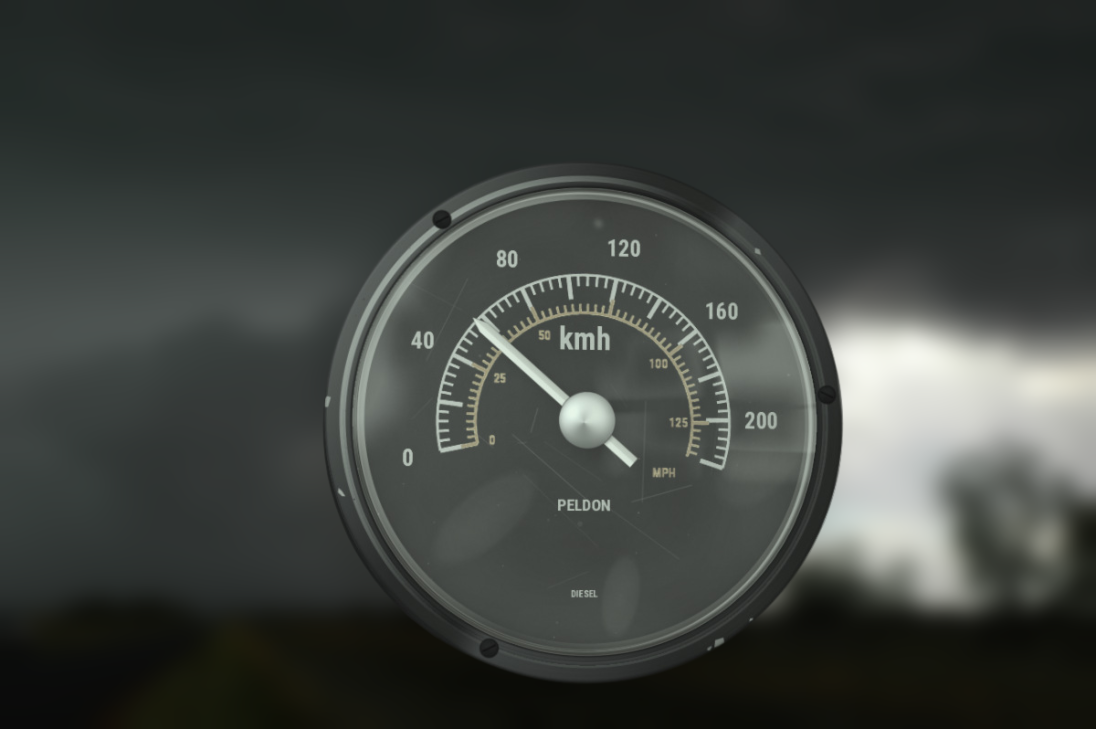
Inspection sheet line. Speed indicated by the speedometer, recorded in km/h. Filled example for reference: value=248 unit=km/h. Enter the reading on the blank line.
value=56 unit=km/h
